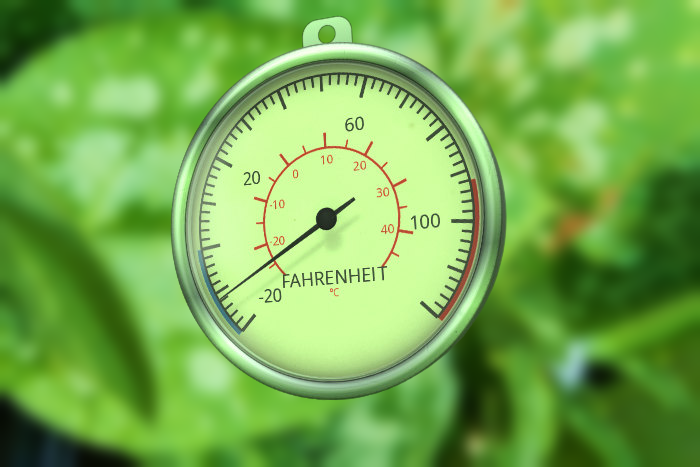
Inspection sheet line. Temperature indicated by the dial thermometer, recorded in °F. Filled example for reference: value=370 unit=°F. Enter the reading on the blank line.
value=-12 unit=°F
